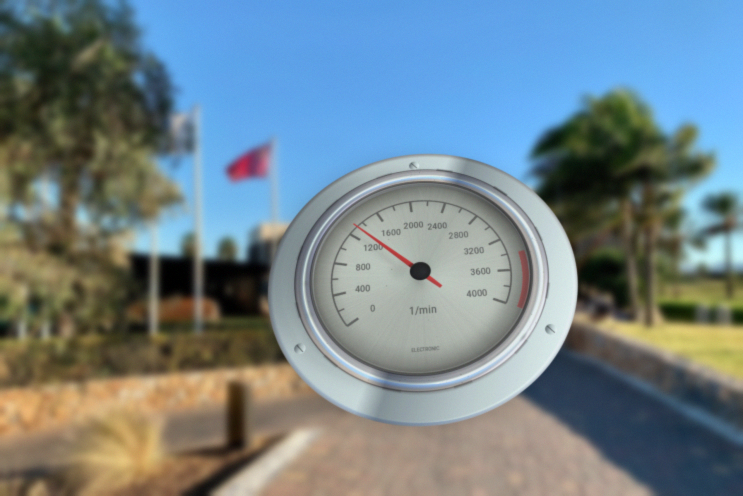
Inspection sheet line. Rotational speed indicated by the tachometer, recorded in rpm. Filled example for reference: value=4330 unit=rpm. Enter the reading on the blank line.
value=1300 unit=rpm
